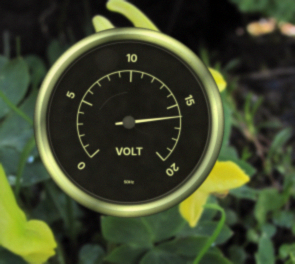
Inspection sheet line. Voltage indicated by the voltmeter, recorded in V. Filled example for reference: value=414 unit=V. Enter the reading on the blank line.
value=16 unit=V
